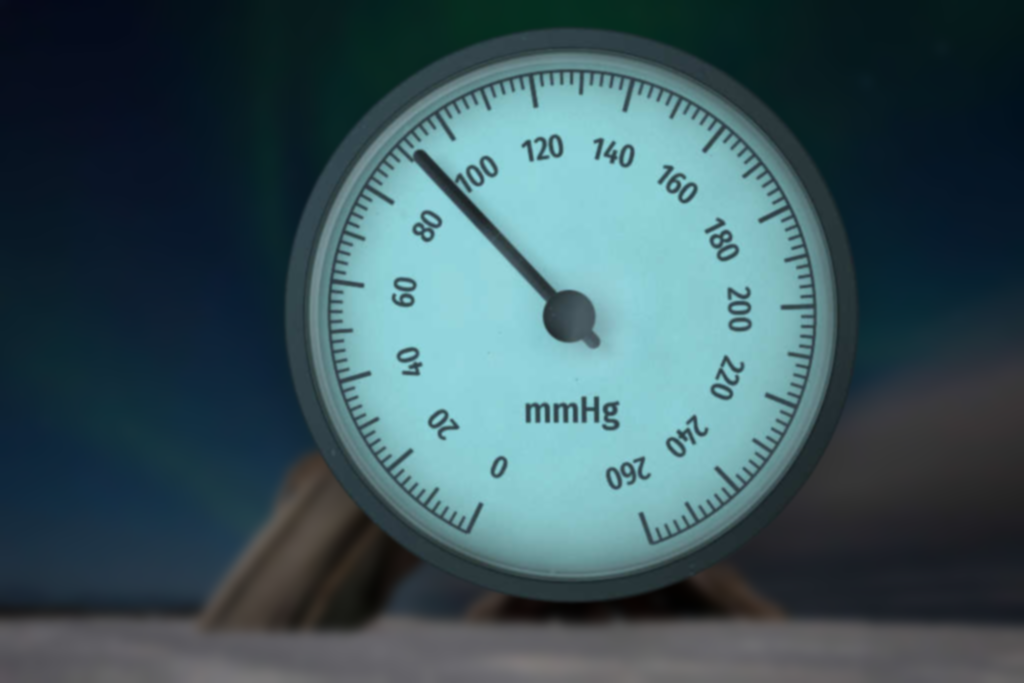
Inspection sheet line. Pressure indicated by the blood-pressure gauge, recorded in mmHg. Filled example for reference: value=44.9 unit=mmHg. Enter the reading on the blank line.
value=92 unit=mmHg
